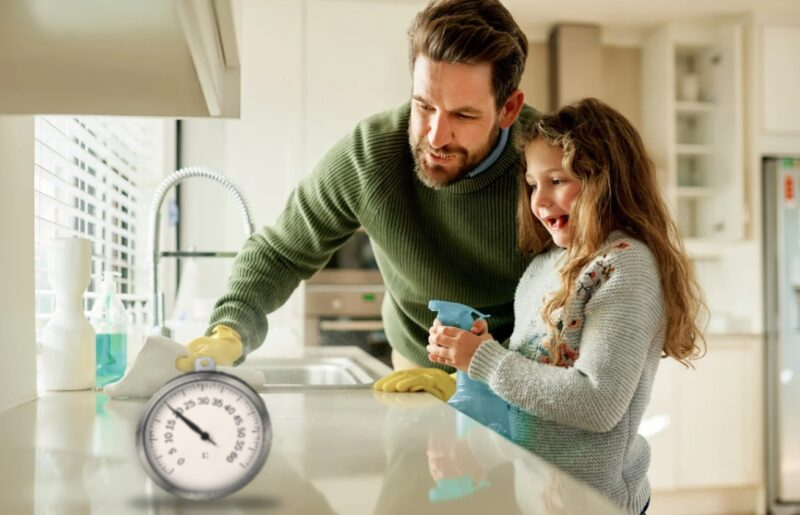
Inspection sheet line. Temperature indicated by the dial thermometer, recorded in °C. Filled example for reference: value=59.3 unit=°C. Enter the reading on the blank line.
value=20 unit=°C
